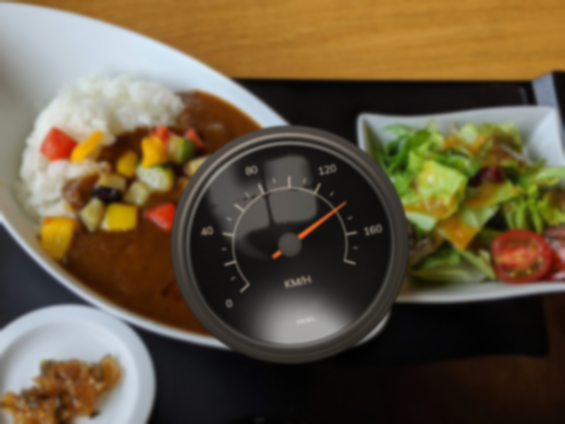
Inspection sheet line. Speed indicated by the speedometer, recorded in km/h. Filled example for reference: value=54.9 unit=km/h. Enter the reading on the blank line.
value=140 unit=km/h
